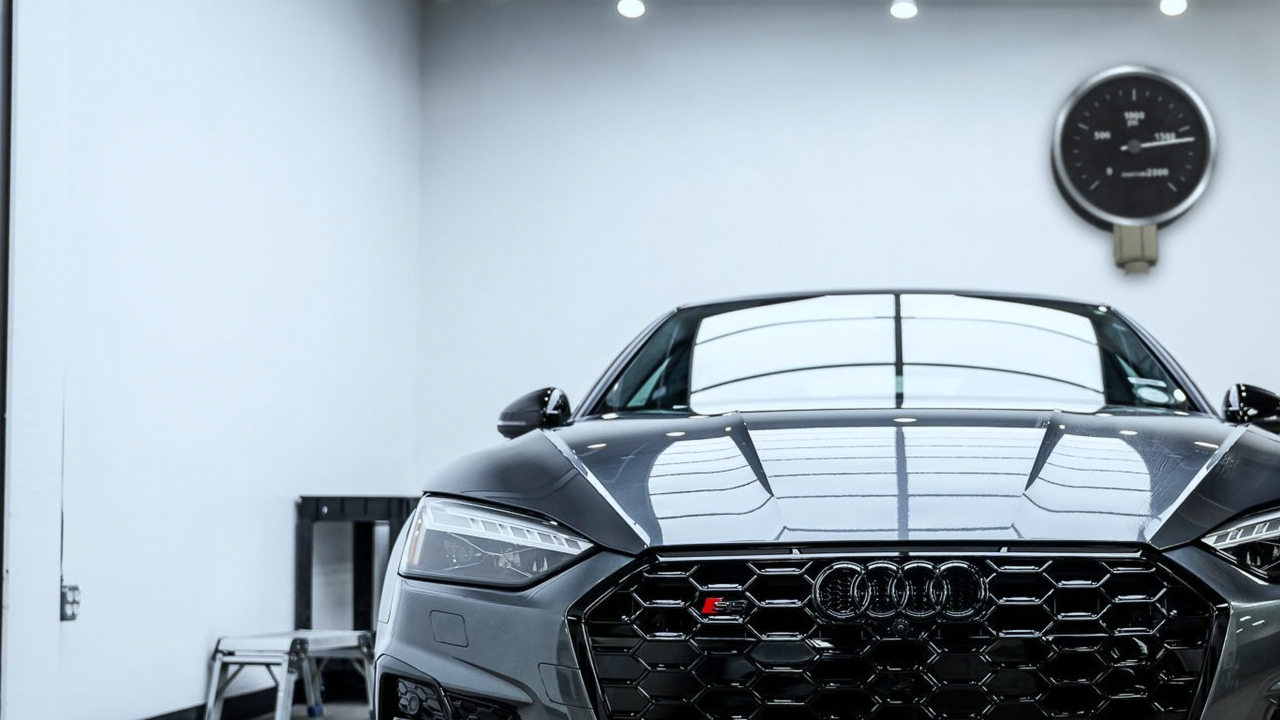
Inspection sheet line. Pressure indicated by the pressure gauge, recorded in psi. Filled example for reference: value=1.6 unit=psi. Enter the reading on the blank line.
value=1600 unit=psi
